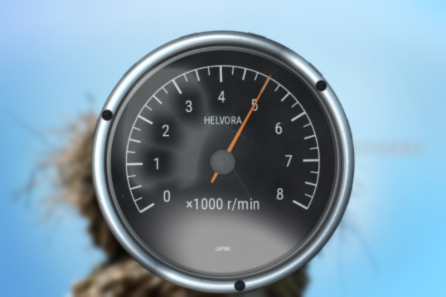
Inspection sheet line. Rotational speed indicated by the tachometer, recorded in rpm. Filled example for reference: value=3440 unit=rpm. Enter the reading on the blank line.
value=5000 unit=rpm
